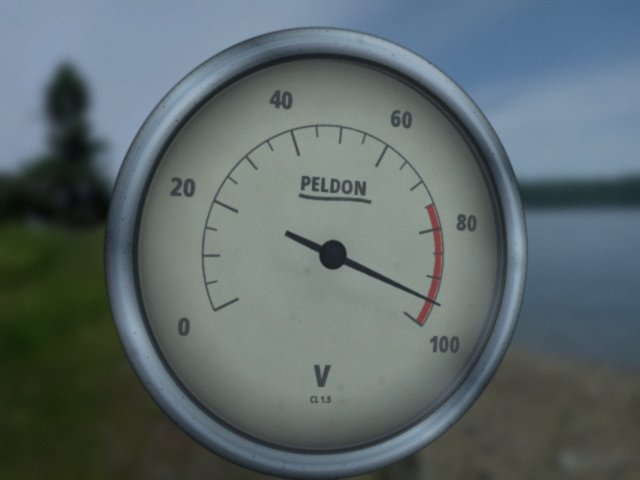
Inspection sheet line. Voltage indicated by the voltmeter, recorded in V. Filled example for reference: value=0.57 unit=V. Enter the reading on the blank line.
value=95 unit=V
